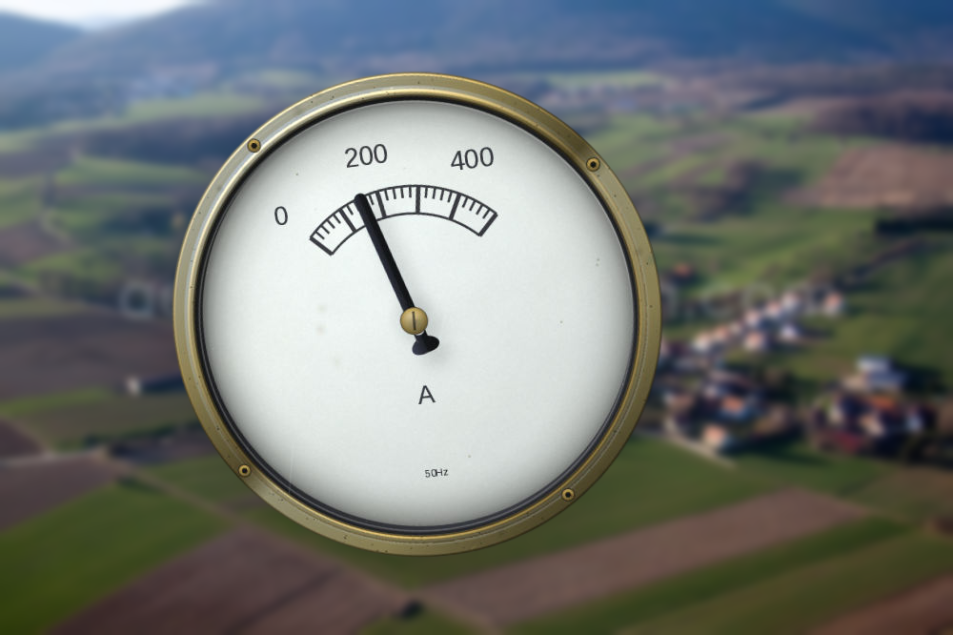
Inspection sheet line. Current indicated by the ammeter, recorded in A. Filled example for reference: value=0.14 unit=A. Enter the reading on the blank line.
value=160 unit=A
